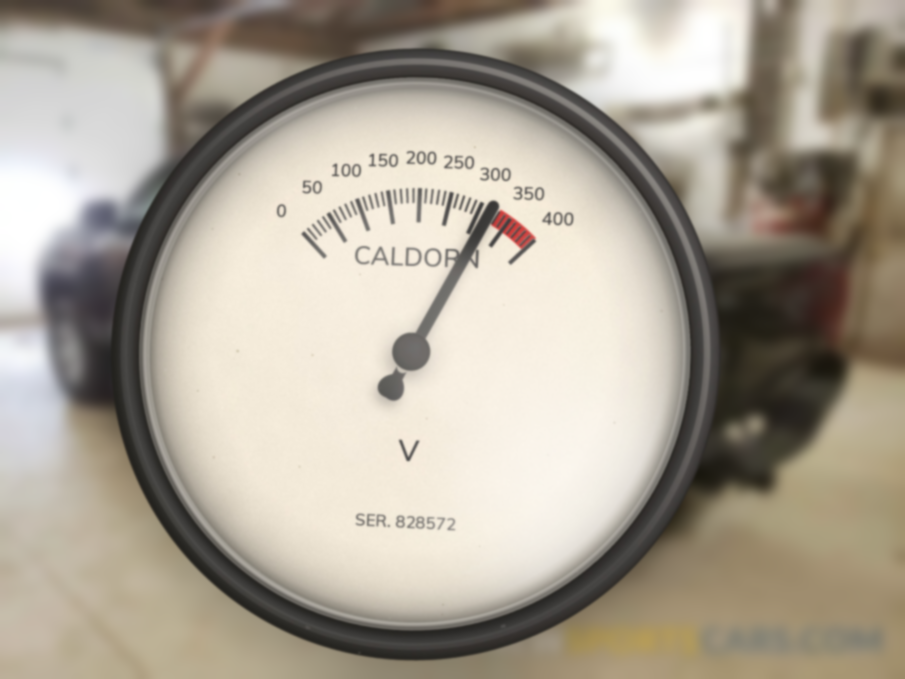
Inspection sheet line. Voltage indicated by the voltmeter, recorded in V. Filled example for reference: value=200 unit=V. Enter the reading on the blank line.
value=320 unit=V
